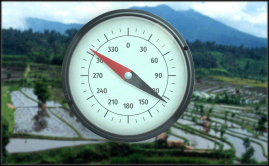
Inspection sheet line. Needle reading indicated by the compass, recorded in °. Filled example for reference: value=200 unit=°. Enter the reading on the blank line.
value=305 unit=°
